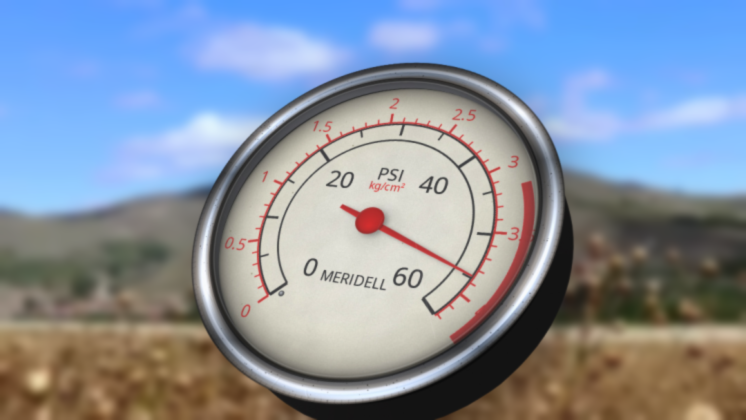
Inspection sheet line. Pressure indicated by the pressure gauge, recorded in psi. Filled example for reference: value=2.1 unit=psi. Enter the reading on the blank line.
value=55 unit=psi
